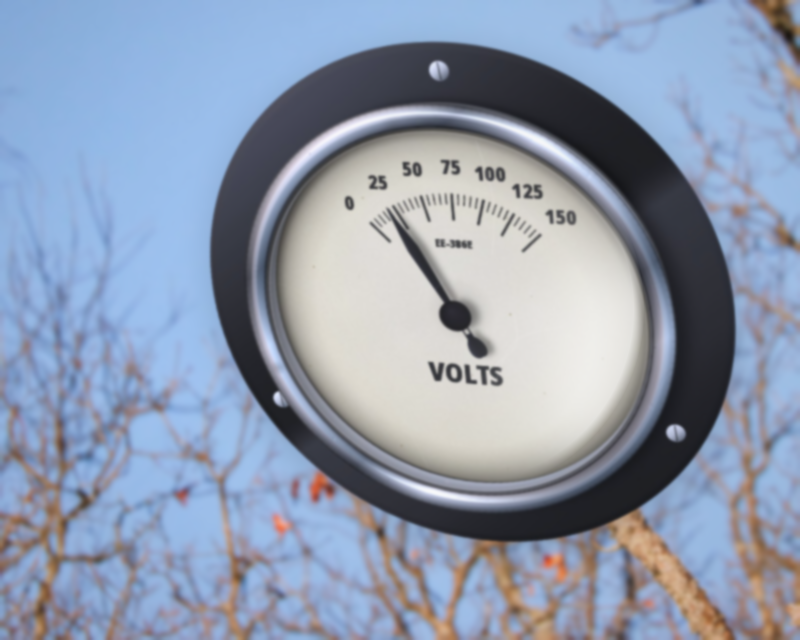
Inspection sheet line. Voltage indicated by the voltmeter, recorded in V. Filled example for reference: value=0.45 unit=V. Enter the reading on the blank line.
value=25 unit=V
